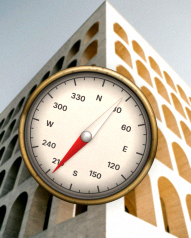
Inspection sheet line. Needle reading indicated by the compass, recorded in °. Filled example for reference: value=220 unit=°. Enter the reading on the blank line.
value=205 unit=°
